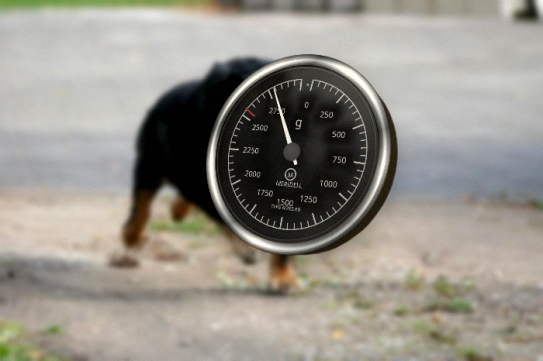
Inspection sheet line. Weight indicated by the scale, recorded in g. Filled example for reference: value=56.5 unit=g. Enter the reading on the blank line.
value=2800 unit=g
